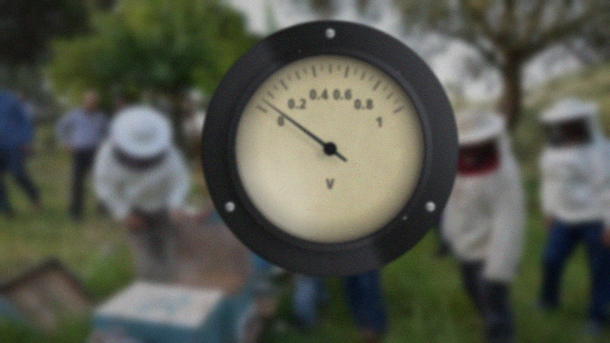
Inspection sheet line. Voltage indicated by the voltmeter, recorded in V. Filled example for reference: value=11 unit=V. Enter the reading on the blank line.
value=0.05 unit=V
